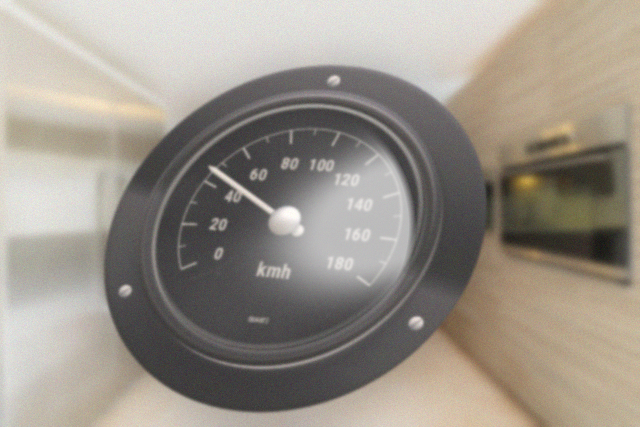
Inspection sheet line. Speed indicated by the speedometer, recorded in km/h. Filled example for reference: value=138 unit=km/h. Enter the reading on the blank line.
value=45 unit=km/h
